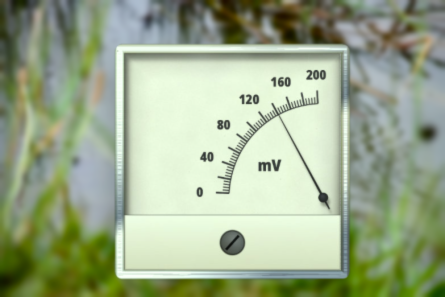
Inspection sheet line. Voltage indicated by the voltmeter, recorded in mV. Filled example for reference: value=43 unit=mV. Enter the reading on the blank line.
value=140 unit=mV
